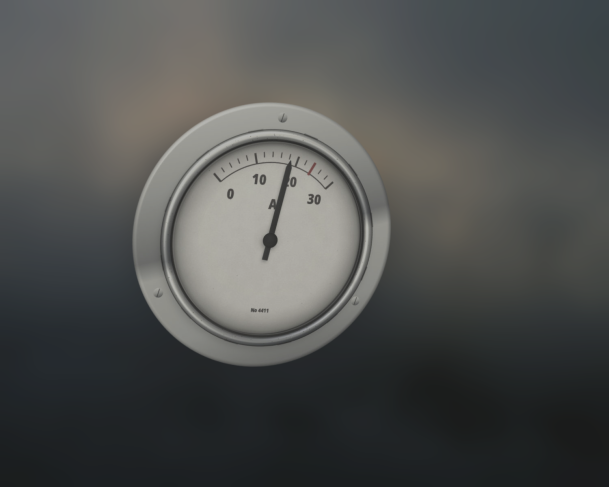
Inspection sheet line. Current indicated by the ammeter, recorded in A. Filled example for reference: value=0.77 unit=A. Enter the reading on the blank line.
value=18 unit=A
